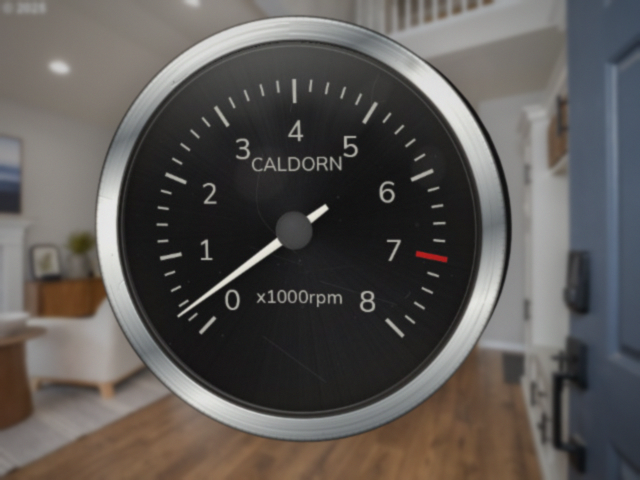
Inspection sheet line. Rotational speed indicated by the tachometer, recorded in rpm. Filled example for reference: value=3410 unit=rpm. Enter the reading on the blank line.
value=300 unit=rpm
